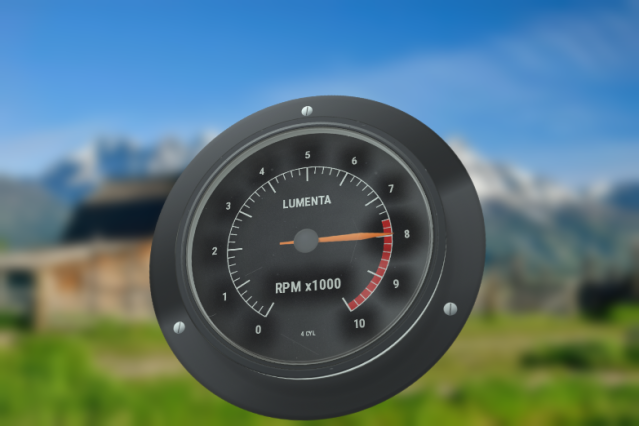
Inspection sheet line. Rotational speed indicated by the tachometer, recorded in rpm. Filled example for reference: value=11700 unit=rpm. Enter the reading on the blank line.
value=8000 unit=rpm
